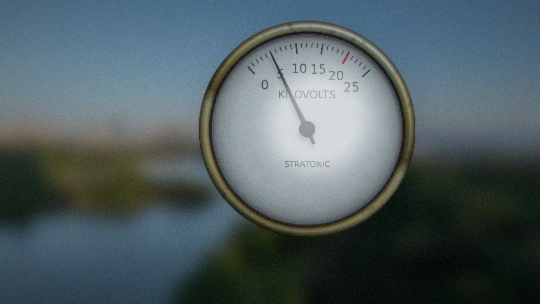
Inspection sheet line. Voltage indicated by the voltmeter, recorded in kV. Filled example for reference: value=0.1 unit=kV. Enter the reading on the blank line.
value=5 unit=kV
